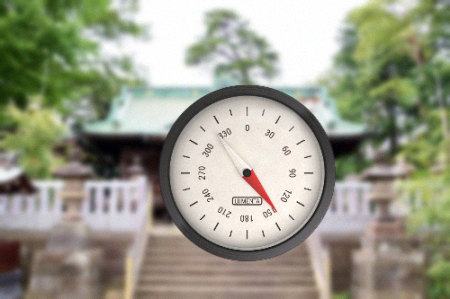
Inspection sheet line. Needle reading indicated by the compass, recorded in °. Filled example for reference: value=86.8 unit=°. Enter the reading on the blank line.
value=142.5 unit=°
